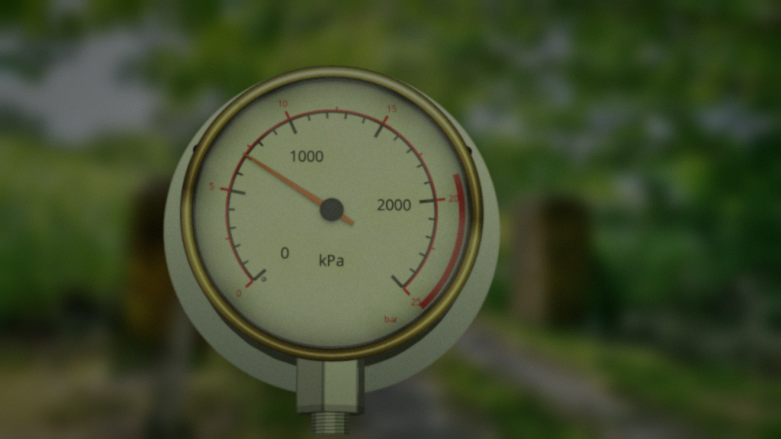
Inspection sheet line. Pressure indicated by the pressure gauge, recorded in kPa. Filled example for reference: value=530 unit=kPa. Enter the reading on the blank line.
value=700 unit=kPa
